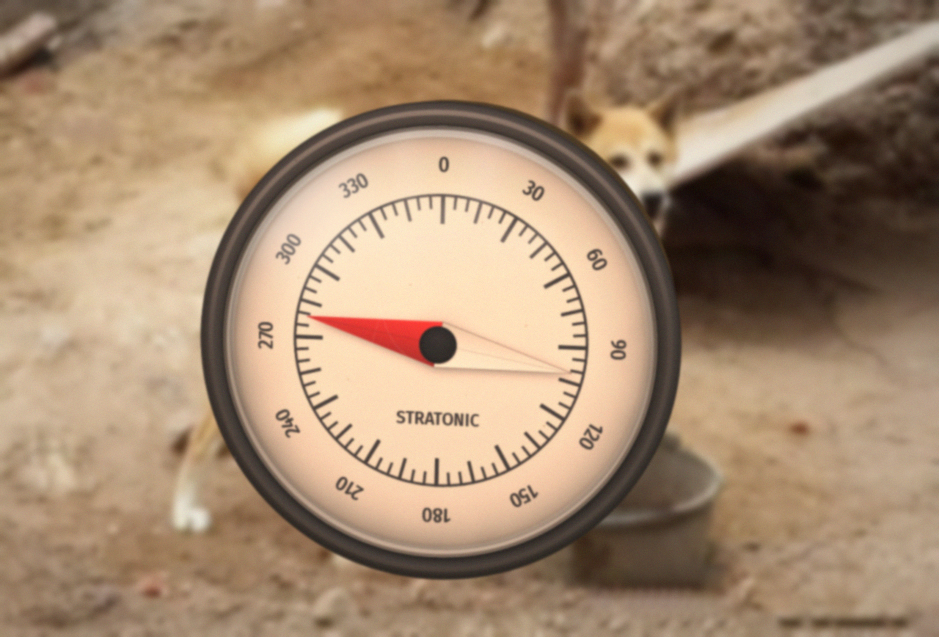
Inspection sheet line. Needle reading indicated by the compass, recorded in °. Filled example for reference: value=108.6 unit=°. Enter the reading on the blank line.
value=280 unit=°
